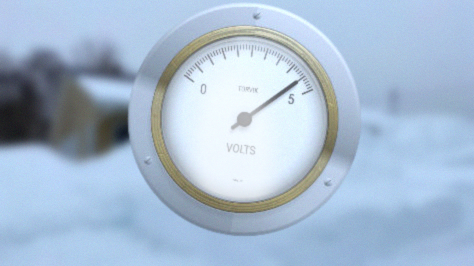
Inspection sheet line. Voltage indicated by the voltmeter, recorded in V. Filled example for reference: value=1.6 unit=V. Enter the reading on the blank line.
value=4.5 unit=V
